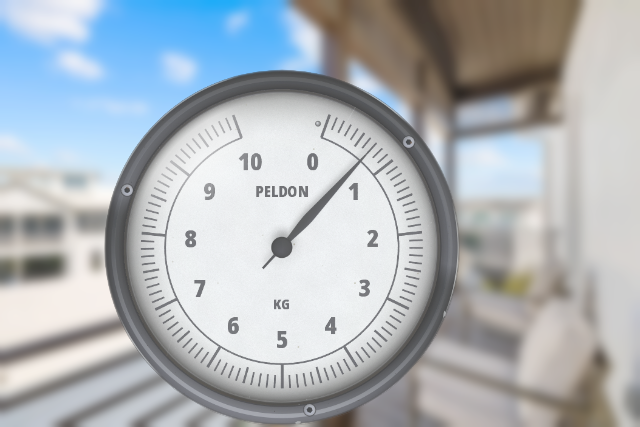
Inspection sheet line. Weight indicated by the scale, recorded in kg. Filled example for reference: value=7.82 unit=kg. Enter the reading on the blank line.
value=0.7 unit=kg
